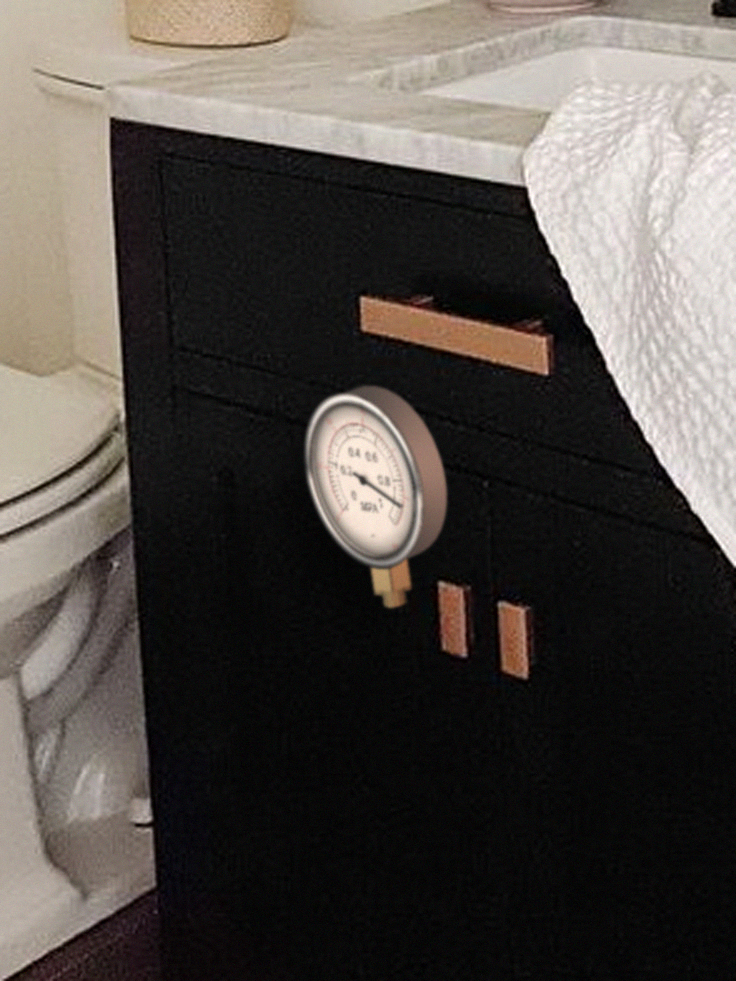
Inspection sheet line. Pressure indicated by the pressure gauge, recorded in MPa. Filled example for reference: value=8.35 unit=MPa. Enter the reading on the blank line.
value=0.9 unit=MPa
